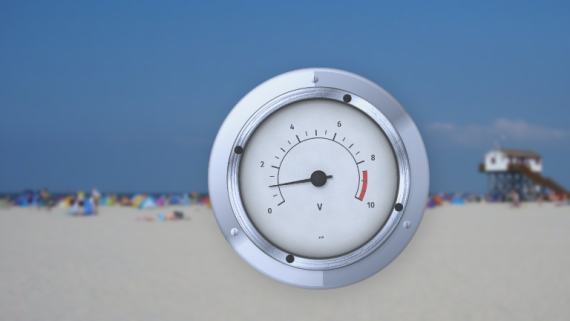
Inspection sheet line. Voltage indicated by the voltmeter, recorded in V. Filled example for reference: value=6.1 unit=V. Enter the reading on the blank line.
value=1 unit=V
